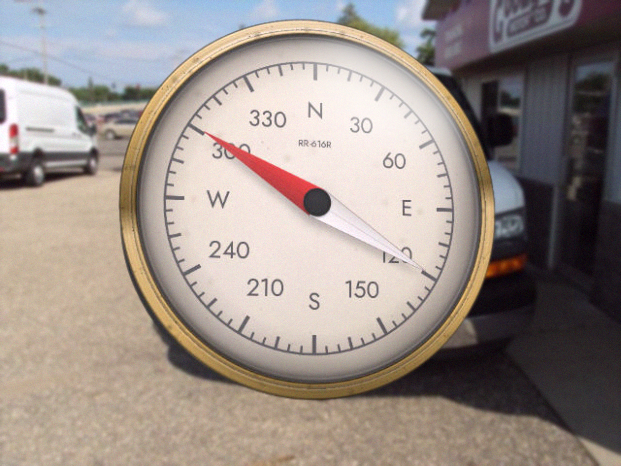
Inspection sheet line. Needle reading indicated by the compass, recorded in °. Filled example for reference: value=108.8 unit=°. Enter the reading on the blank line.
value=300 unit=°
